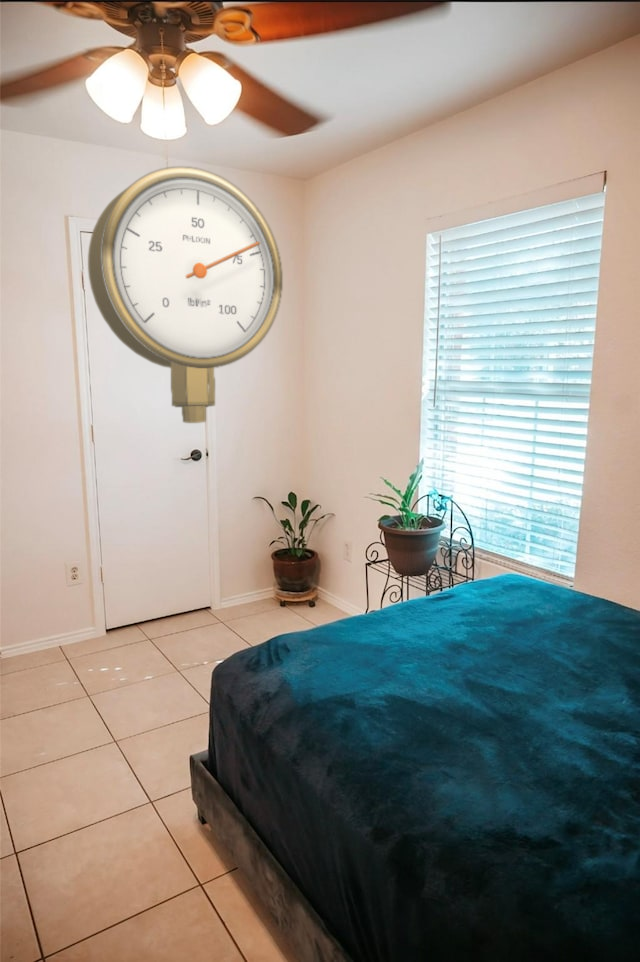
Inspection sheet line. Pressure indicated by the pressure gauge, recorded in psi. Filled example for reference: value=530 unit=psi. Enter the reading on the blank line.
value=72.5 unit=psi
